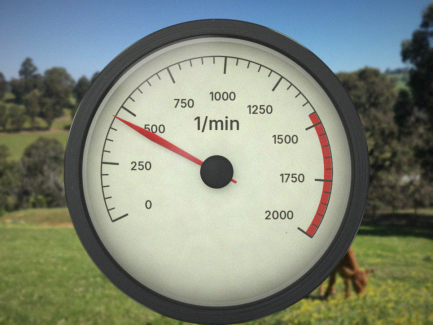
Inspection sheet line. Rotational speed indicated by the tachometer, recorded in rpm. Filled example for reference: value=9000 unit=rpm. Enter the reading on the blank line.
value=450 unit=rpm
